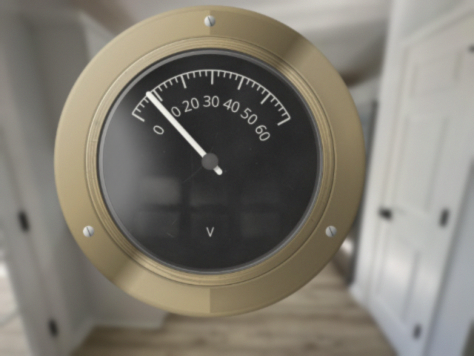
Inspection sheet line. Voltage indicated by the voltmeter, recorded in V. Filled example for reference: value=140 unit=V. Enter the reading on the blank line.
value=8 unit=V
